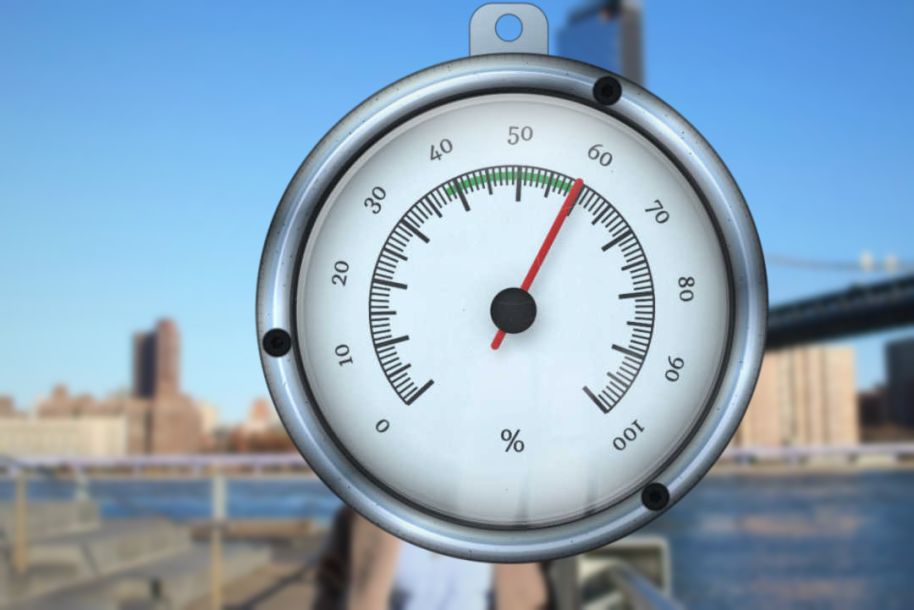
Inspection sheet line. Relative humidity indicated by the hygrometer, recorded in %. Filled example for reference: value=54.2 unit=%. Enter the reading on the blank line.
value=59 unit=%
